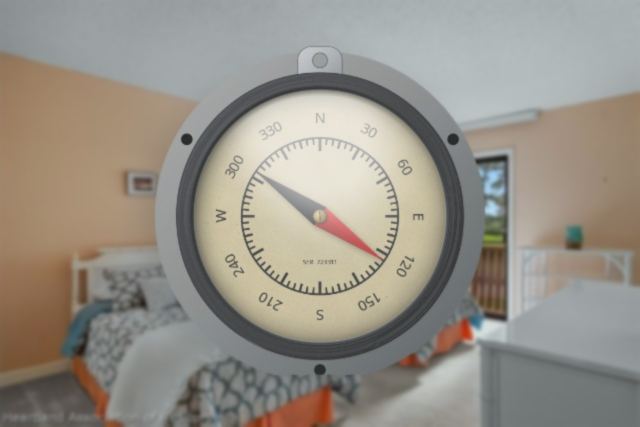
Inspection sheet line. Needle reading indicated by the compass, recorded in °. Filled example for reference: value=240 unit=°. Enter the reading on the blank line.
value=125 unit=°
